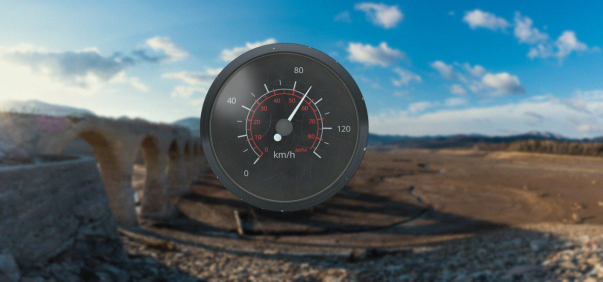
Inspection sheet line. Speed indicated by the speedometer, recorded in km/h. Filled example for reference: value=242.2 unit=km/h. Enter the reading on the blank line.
value=90 unit=km/h
